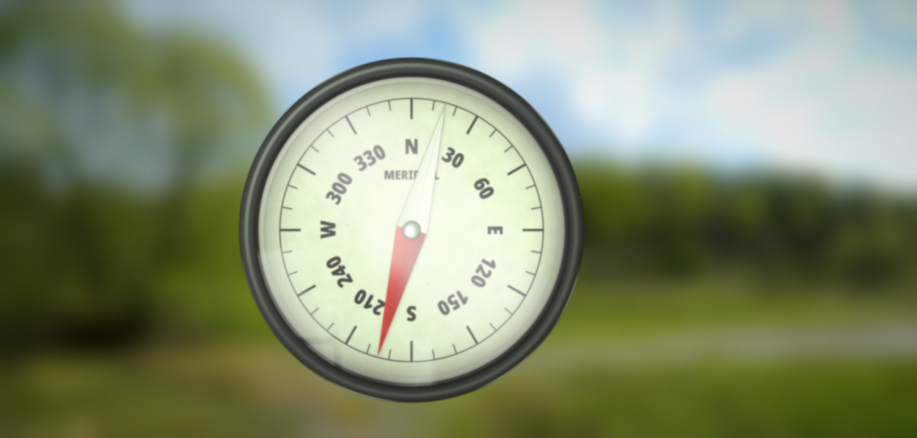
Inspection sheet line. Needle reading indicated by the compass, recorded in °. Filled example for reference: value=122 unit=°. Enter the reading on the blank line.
value=195 unit=°
